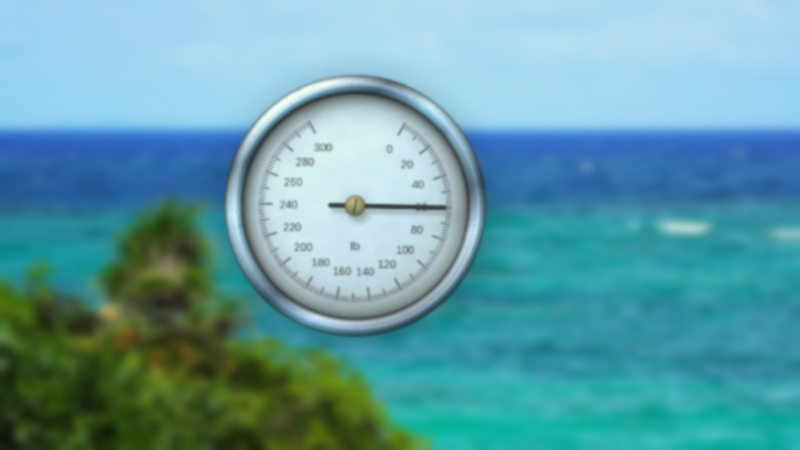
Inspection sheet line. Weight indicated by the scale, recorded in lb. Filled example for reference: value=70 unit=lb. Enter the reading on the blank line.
value=60 unit=lb
